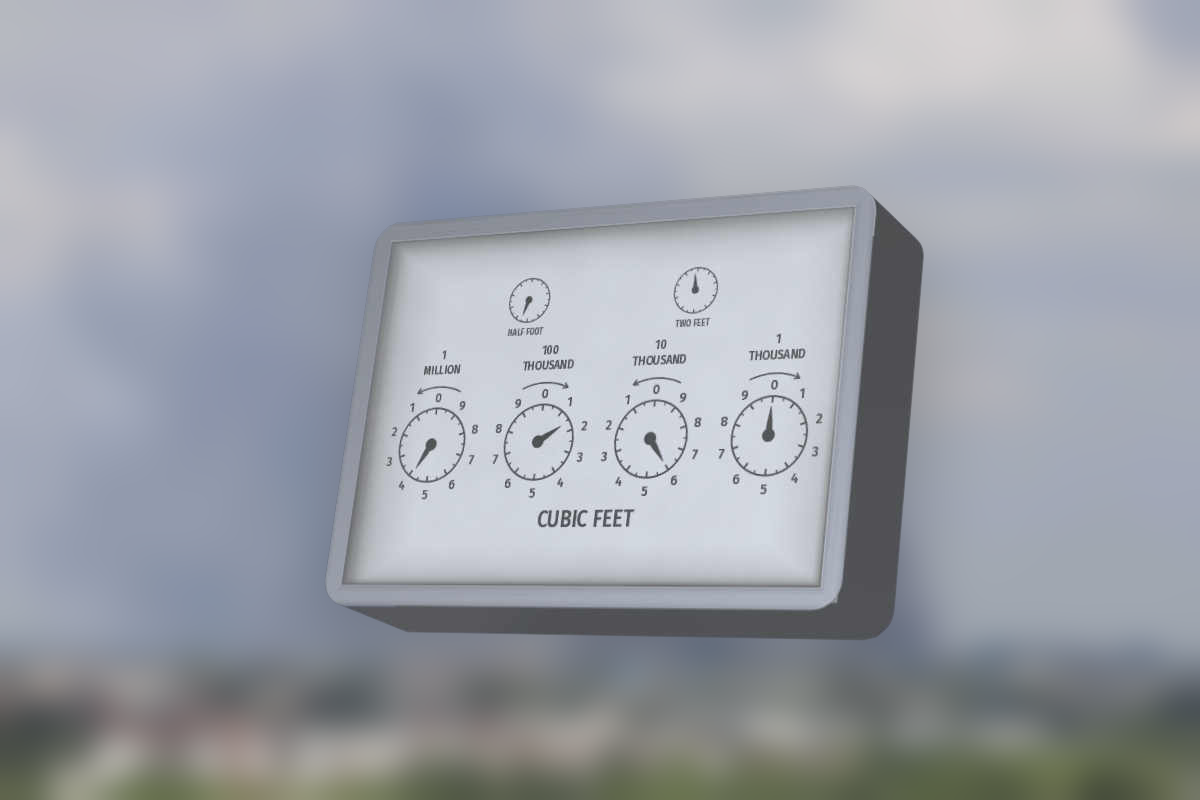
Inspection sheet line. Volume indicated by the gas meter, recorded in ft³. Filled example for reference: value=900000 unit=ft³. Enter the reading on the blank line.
value=416000 unit=ft³
